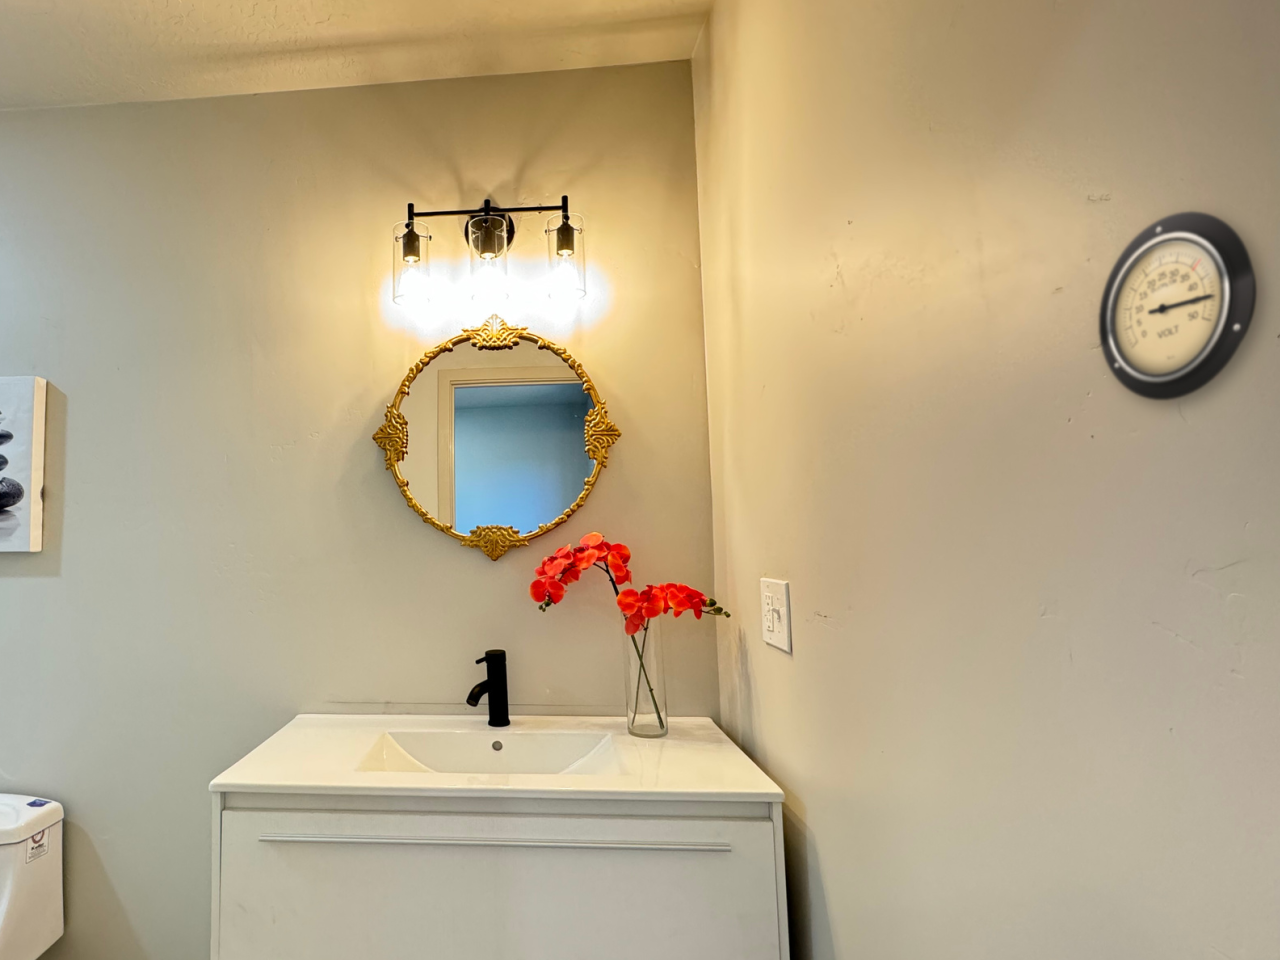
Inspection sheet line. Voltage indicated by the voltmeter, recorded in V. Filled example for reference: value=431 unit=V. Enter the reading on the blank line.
value=45 unit=V
